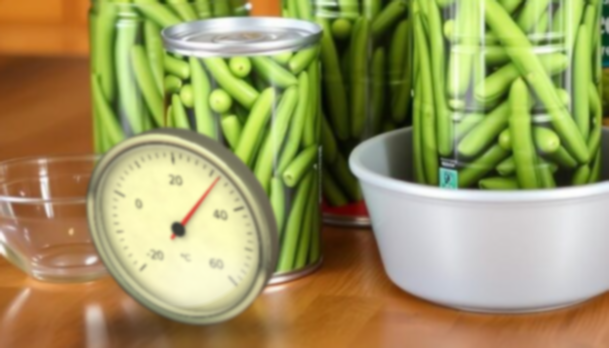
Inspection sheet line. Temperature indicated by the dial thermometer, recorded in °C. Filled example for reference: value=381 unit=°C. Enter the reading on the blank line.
value=32 unit=°C
